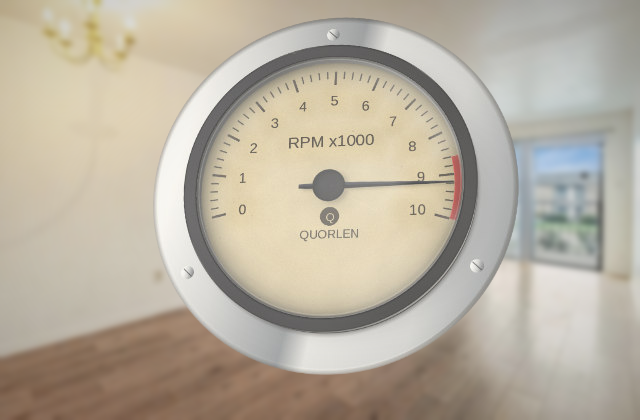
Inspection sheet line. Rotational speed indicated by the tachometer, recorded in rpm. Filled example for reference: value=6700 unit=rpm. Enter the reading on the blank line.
value=9200 unit=rpm
